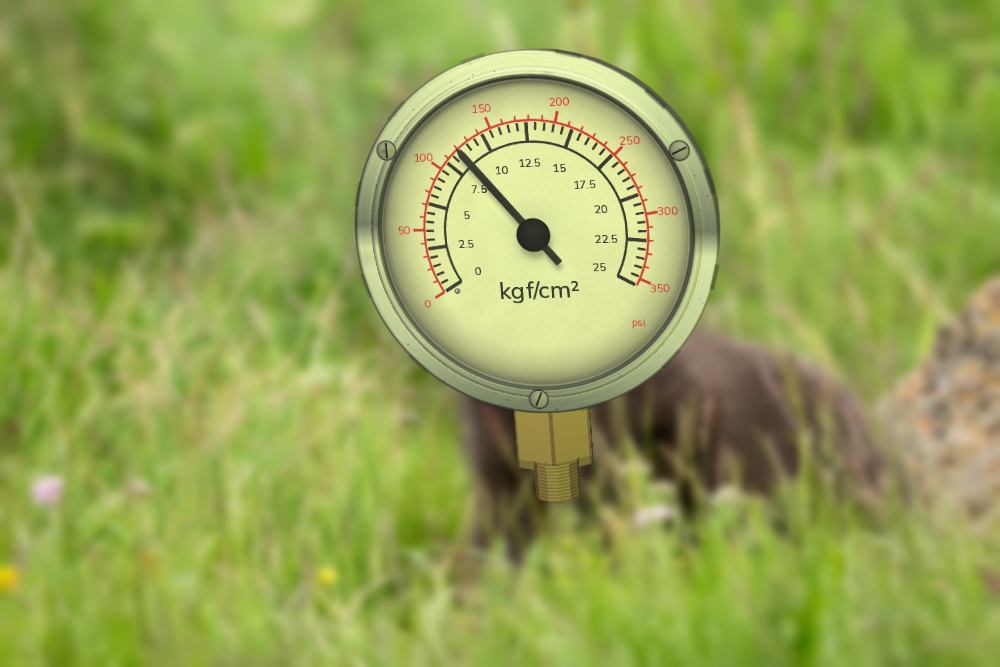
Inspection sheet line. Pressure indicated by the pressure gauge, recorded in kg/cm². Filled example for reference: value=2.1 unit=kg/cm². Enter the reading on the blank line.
value=8.5 unit=kg/cm²
